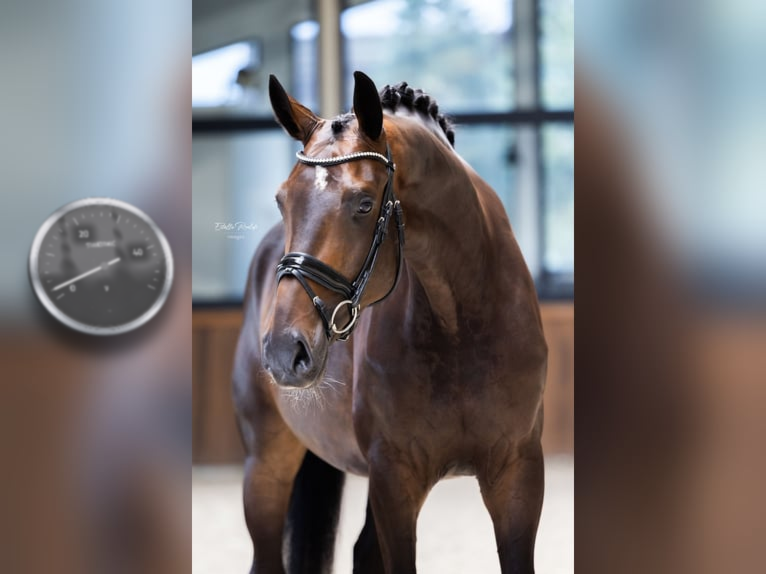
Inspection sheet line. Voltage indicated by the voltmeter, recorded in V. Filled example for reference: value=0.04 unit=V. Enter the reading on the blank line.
value=2 unit=V
